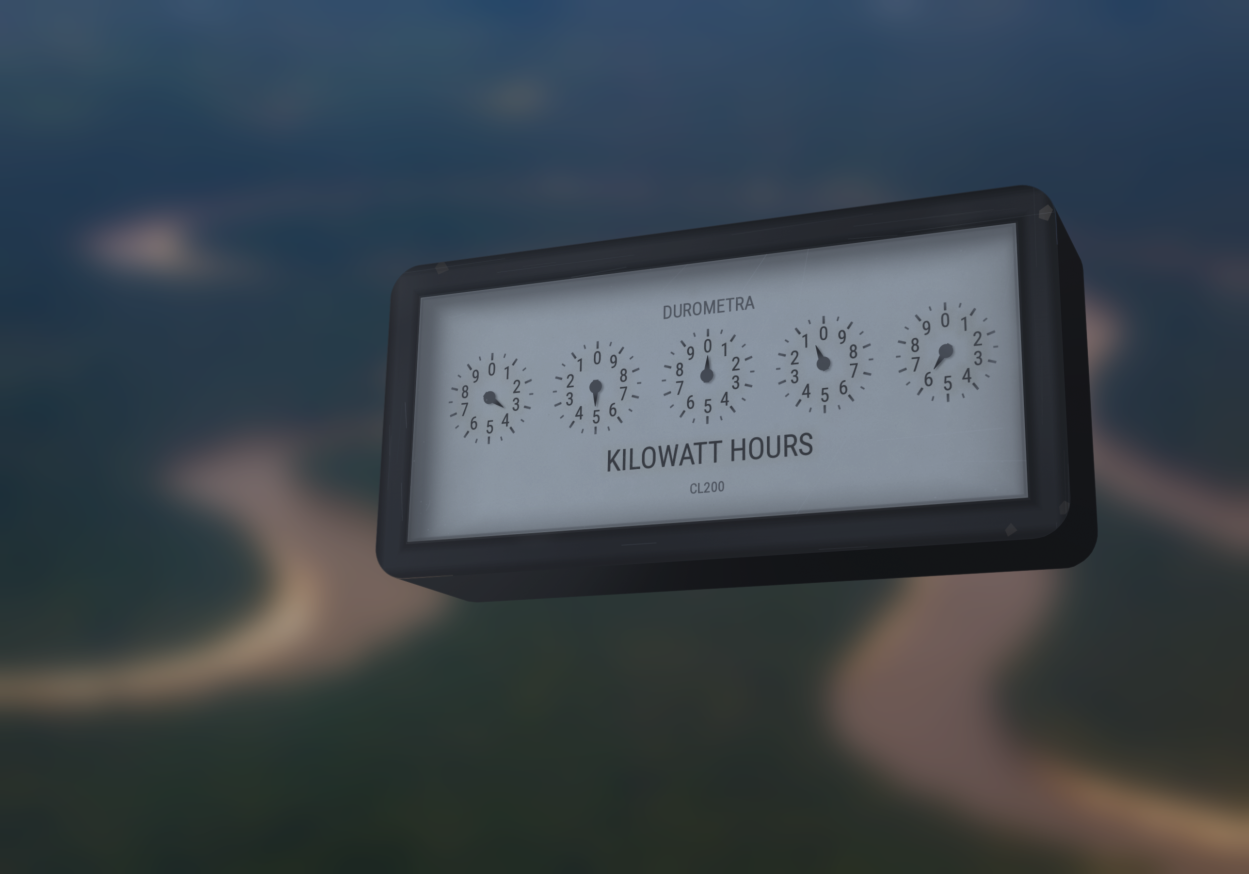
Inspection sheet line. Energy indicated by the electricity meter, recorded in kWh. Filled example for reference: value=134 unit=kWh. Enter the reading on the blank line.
value=35006 unit=kWh
